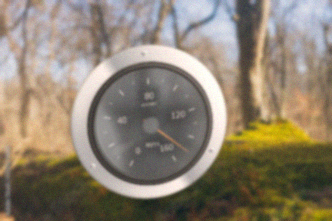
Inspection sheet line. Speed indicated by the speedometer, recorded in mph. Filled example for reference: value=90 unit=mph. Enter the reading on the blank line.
value=150 unit=mph
